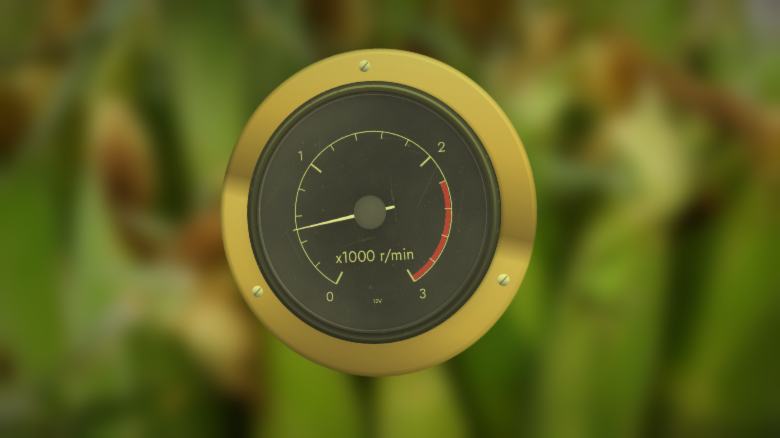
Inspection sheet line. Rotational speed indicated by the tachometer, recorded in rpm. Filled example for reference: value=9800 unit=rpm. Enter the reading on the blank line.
value=500 unit=rpm
